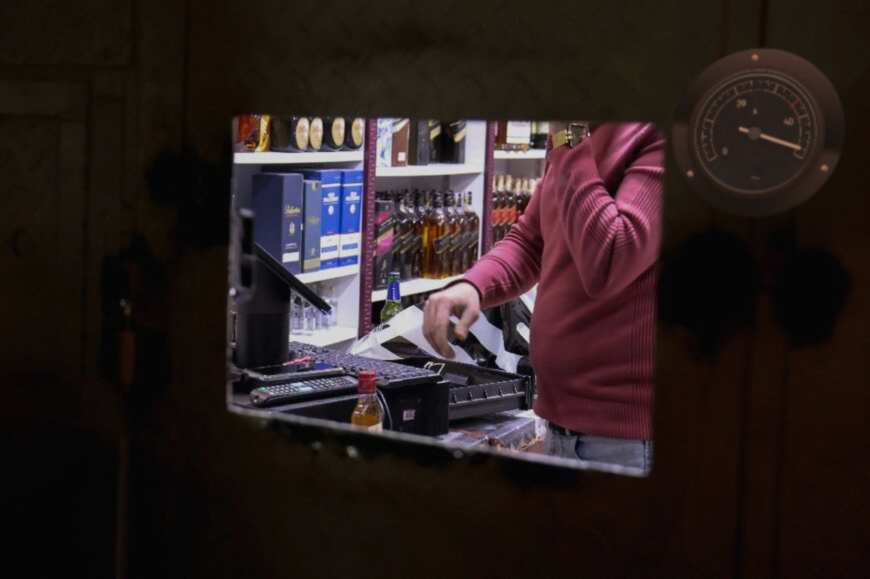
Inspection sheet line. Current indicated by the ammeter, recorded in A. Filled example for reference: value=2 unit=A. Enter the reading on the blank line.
value=48 unit=A
